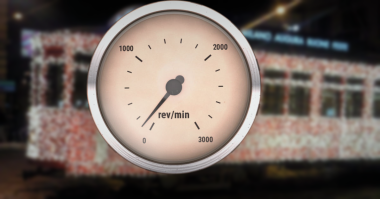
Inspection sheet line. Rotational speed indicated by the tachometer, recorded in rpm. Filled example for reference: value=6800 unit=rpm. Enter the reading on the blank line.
value=100 unit=rpm
